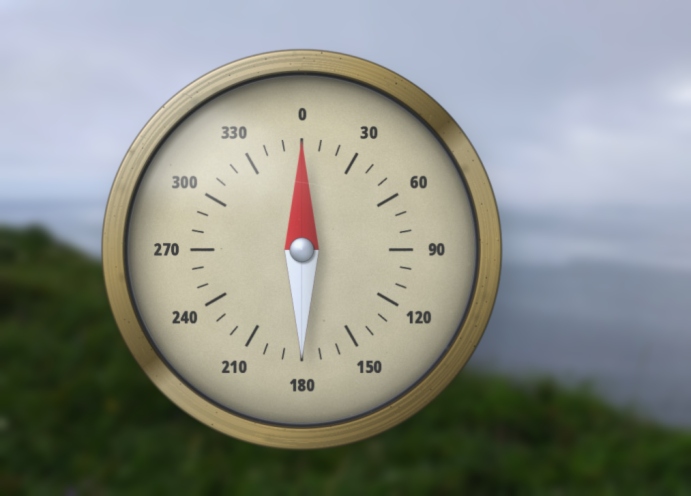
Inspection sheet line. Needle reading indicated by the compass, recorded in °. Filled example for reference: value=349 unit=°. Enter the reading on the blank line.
value=0 unit=°
